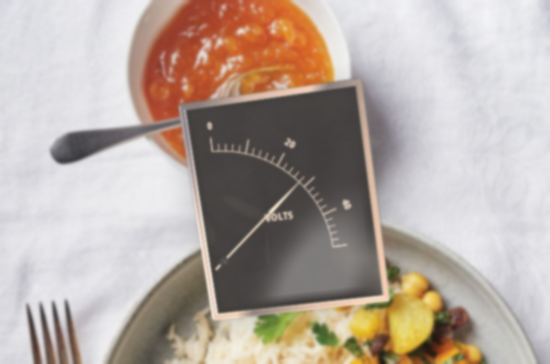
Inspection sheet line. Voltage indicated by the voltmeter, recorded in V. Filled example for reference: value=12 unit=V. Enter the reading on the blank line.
value=28 unit=V
